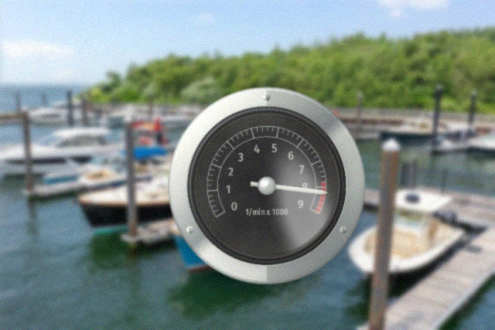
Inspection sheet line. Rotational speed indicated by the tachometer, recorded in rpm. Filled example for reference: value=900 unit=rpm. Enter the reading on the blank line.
value=8200 unit=rpm
